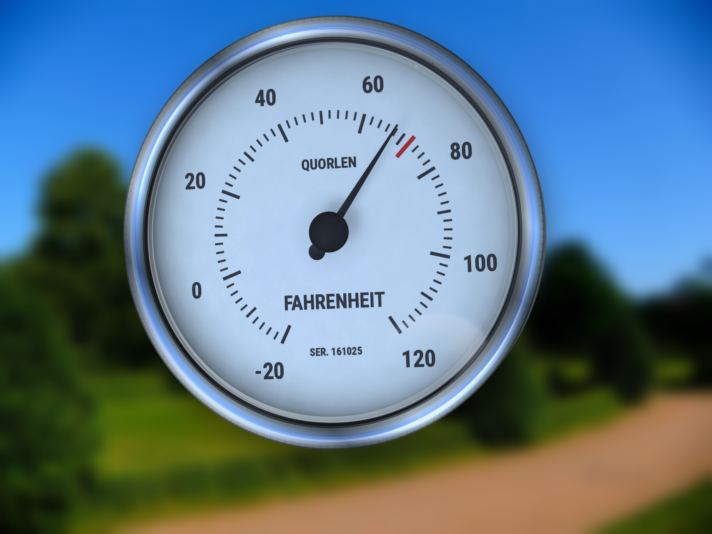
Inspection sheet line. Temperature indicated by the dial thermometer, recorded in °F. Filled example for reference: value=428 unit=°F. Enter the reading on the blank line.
value=68 unit=°F
